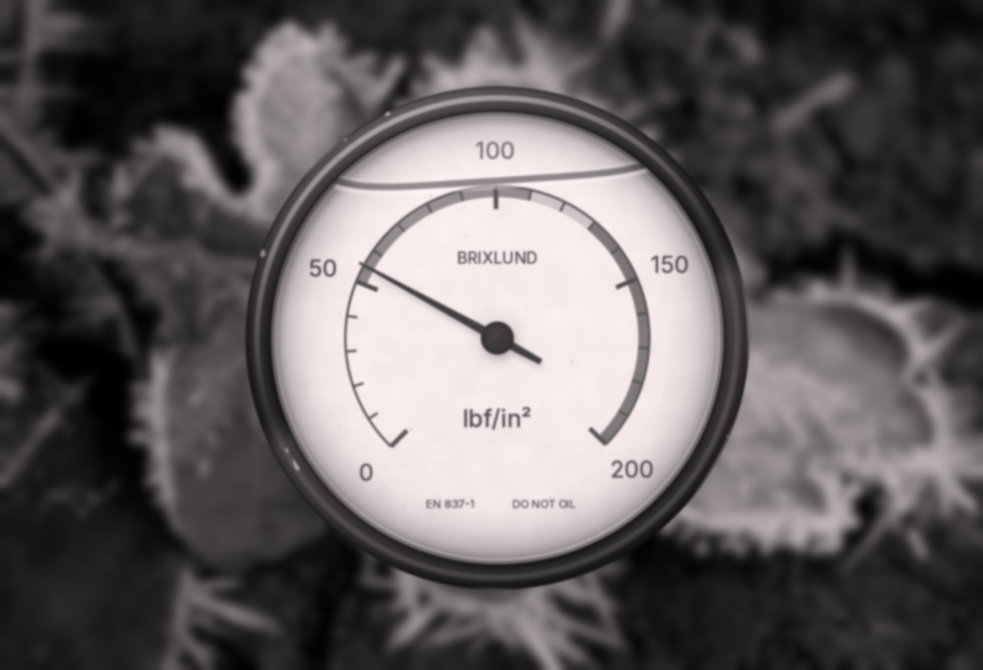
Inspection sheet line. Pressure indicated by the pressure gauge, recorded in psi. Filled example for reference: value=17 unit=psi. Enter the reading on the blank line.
value=55 unit=psi
